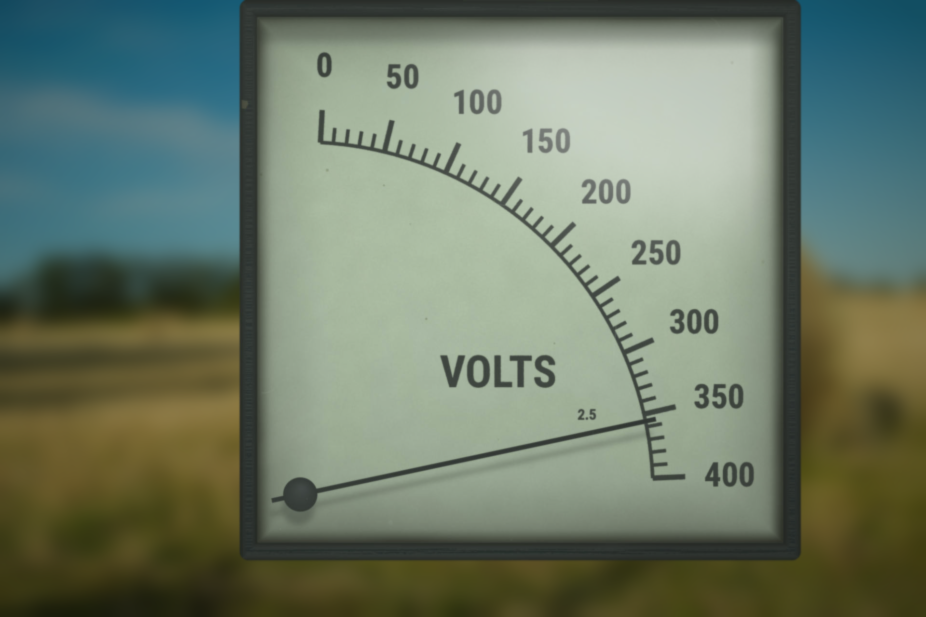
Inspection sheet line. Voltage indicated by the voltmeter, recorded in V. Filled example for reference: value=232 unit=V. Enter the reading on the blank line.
value=355 unit=V
